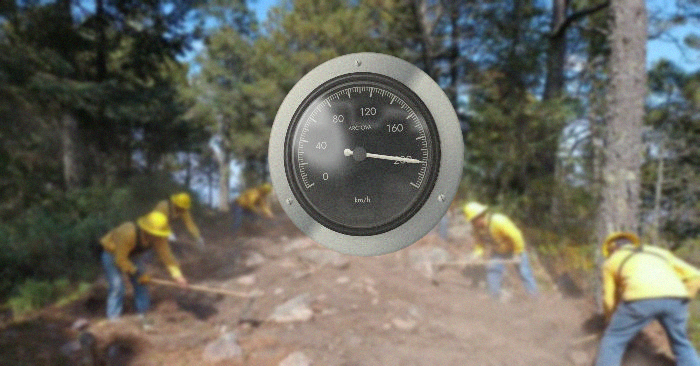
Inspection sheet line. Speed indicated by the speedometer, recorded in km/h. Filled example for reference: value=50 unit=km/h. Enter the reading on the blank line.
value=200 unit=km/h
